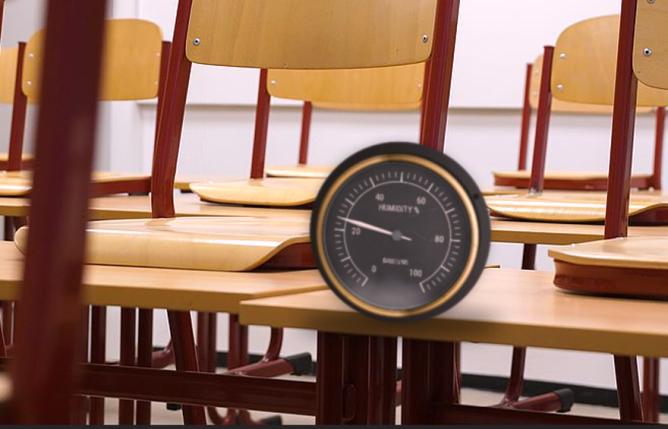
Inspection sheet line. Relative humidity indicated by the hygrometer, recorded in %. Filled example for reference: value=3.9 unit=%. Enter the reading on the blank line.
value=24 unit=%
